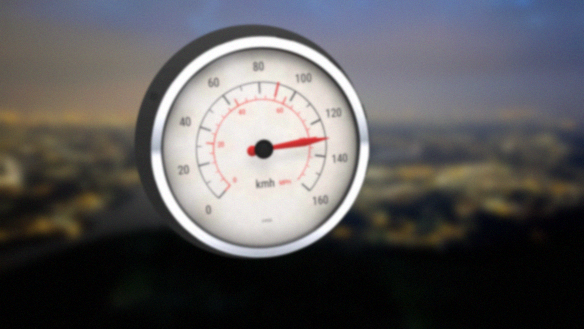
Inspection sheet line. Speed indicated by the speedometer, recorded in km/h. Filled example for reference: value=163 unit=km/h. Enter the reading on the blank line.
value=130 unit=km/h
